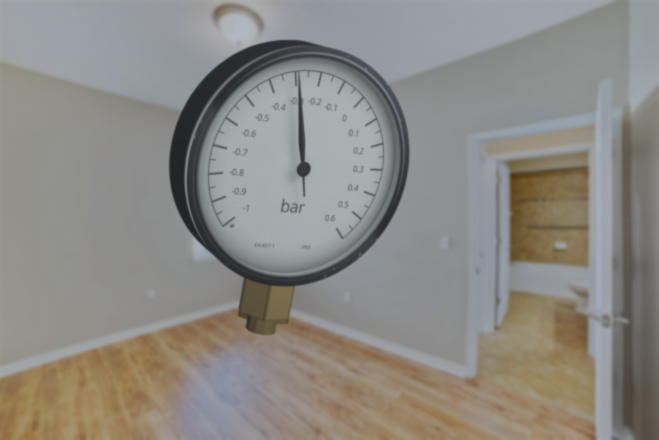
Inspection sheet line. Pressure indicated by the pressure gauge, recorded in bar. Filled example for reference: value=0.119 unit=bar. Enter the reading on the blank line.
value=-0.3 unit=bar
